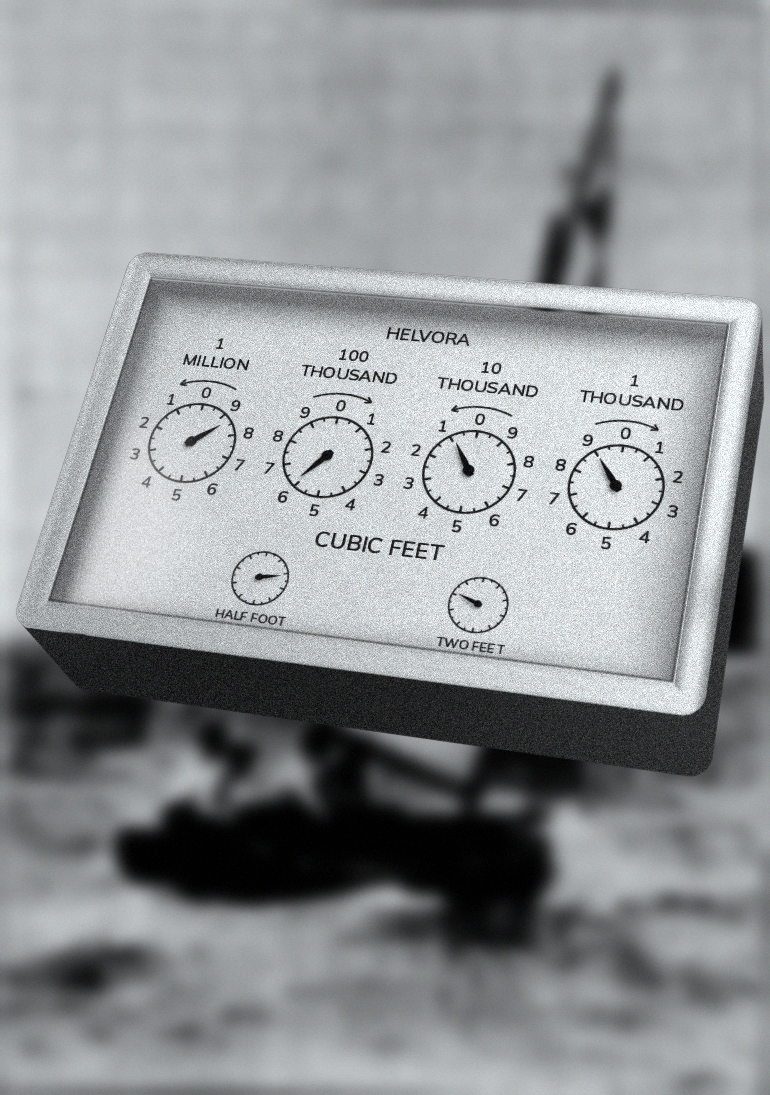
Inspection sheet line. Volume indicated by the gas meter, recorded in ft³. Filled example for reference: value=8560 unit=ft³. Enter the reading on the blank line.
value=860900 unit=ft³
